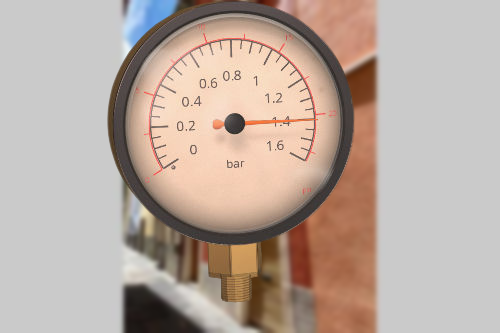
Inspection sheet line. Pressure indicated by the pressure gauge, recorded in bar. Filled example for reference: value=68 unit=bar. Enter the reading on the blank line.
value=1.4 unit=bar
